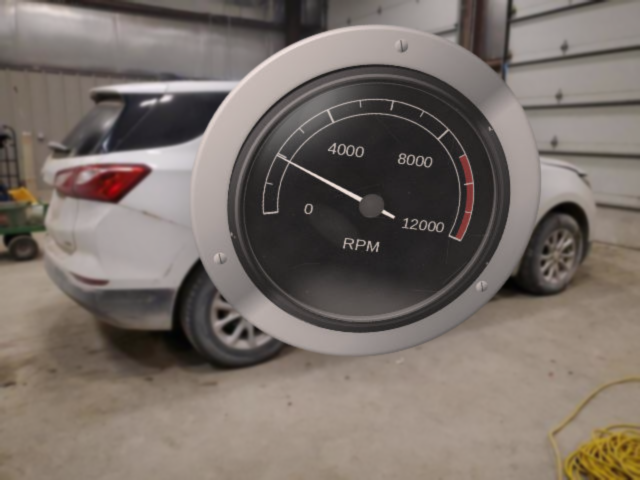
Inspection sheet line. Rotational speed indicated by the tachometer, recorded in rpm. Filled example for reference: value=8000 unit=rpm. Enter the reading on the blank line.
value=2000 unit=rpm
